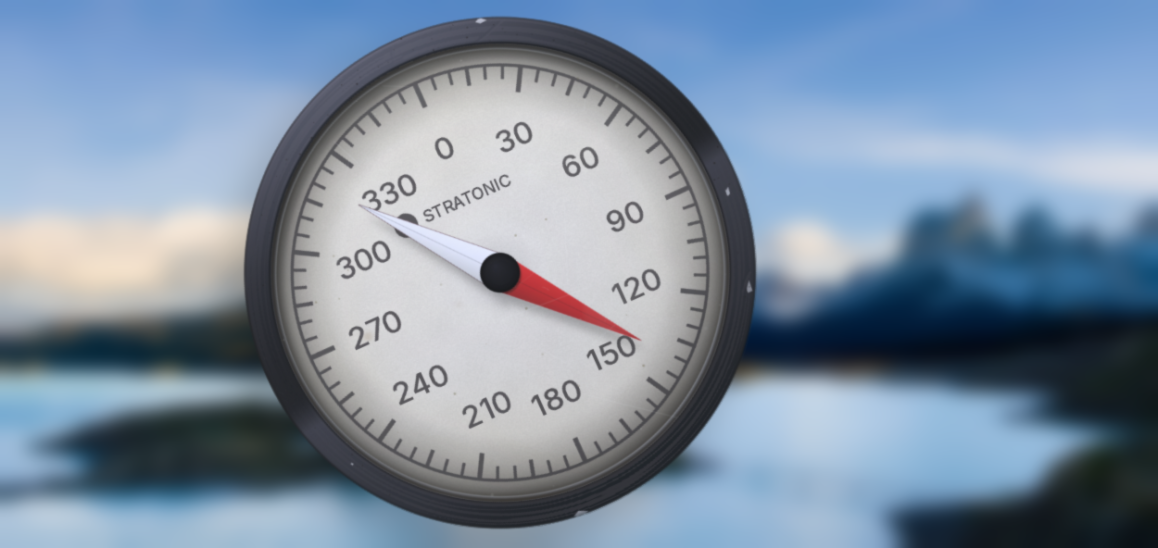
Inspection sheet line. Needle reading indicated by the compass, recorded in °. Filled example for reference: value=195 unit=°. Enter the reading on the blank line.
value=140 unit=°
